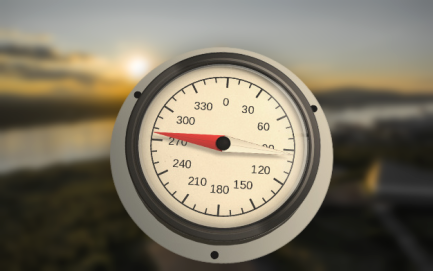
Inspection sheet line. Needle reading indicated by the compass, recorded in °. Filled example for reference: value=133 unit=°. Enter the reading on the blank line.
value=275 unit=°
